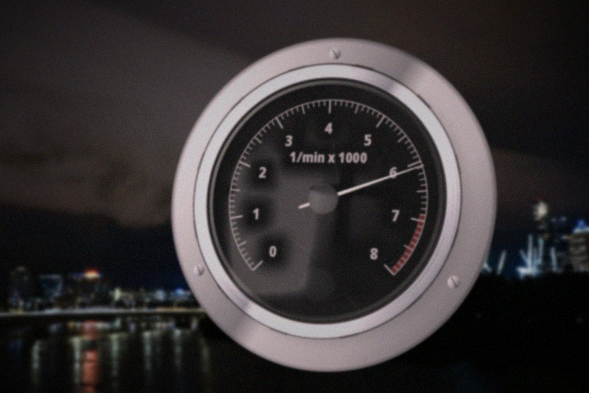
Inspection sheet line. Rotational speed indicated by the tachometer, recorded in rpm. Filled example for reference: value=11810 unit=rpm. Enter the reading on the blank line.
value=6100 unit=rpm
